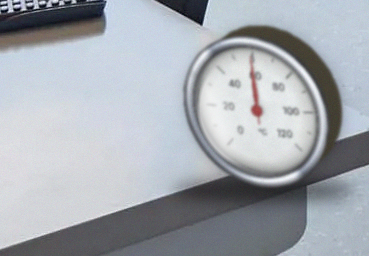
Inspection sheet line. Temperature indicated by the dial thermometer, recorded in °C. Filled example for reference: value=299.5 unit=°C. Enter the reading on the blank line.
value=60 unit=°C
